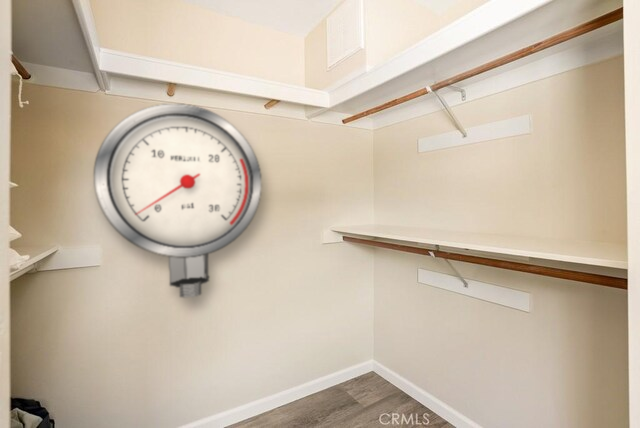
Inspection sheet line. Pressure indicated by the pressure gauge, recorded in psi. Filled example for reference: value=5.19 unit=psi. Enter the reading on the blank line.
value=1 unit=psi
